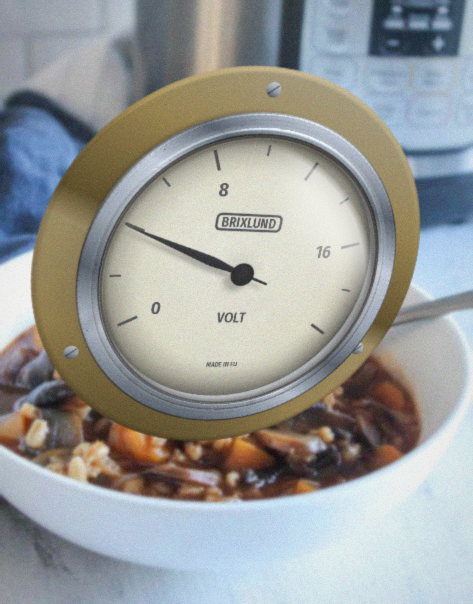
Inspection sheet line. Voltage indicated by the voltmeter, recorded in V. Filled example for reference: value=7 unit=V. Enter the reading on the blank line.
value=4 unit=V
